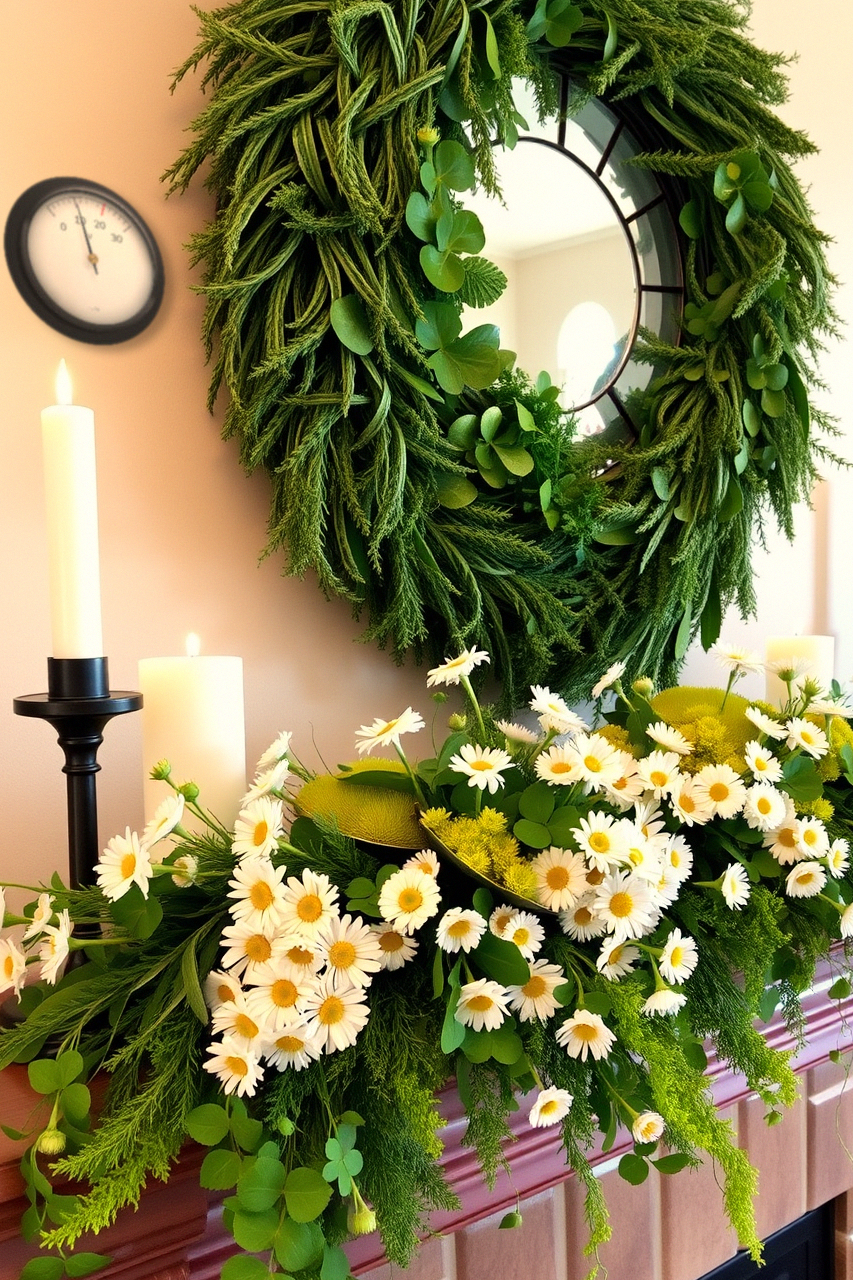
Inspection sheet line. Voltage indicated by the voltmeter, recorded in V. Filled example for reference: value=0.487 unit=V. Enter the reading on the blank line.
value=10 unit=V
